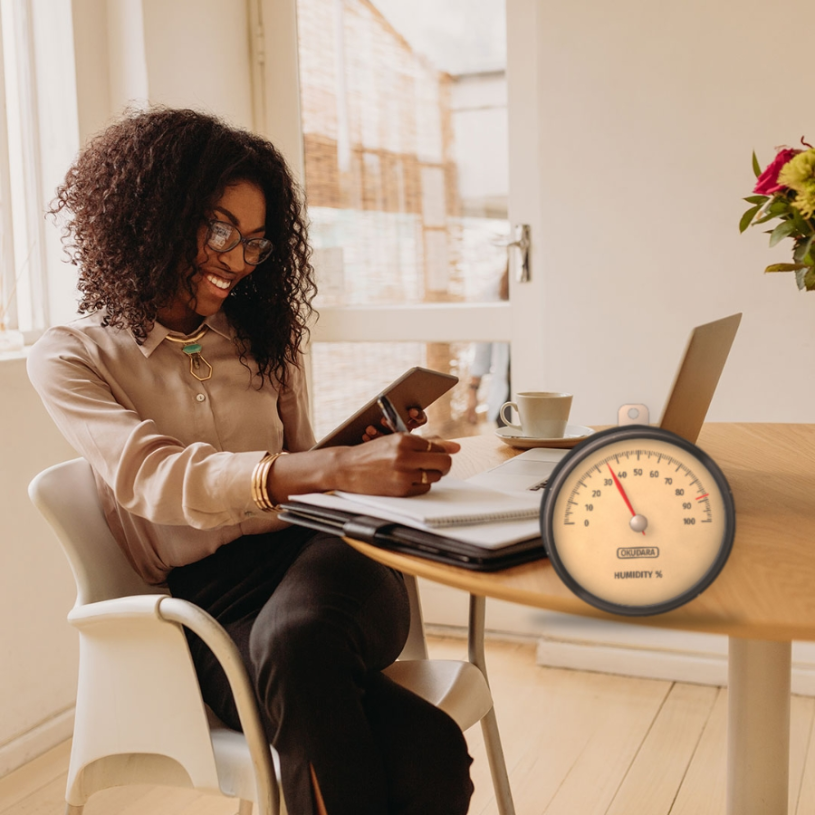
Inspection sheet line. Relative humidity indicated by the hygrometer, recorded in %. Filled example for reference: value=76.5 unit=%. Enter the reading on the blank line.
value=35 unit=%
